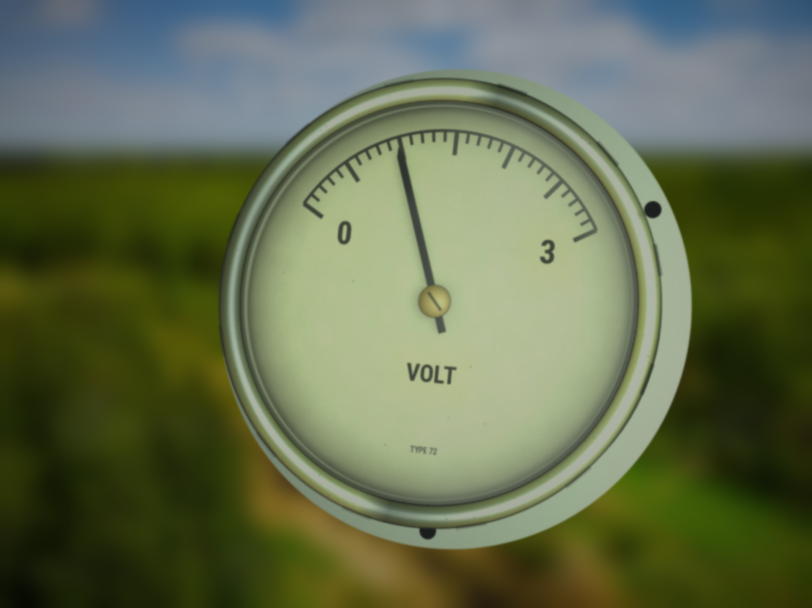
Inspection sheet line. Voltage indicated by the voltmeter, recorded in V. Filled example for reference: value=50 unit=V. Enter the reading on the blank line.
value=1 unit=V
